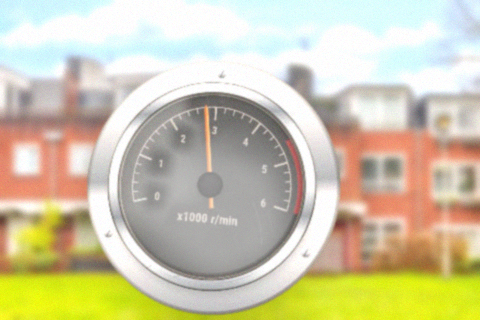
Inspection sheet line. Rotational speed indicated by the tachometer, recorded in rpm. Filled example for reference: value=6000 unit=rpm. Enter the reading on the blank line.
value=2800 unit=rpm
